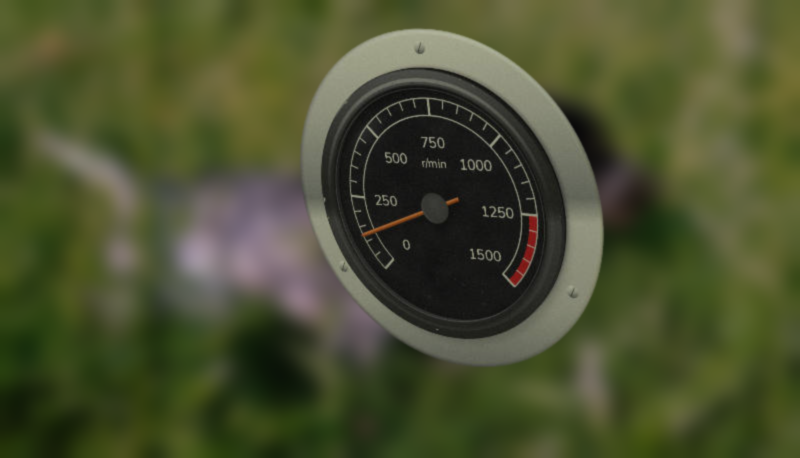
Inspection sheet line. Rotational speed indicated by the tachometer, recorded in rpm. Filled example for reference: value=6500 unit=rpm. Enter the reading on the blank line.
value=125 unit=rpm
